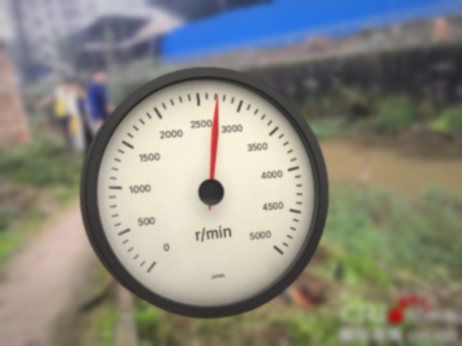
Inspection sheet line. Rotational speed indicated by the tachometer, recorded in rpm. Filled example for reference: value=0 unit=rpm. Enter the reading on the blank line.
value=2700 unit=rpm
